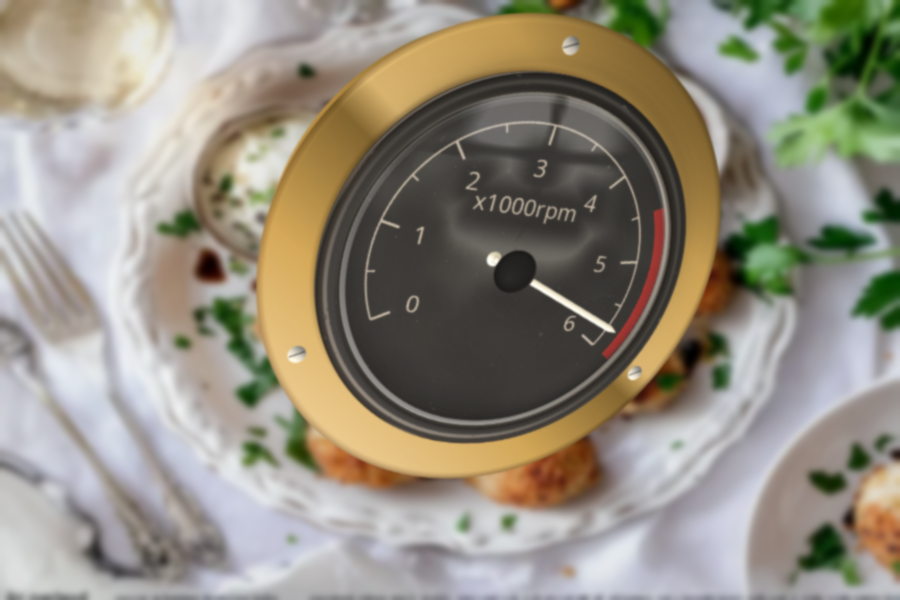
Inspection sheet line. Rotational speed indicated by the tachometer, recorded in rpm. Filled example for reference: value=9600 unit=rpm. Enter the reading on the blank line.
value=5750 unit=rpm
